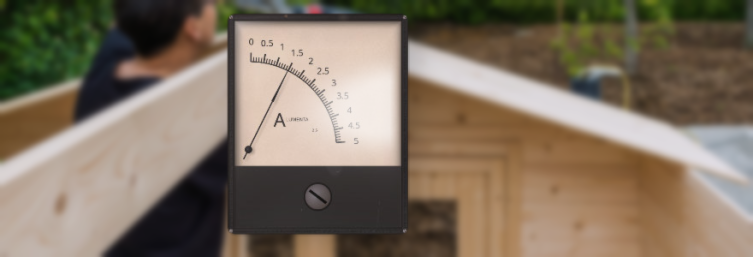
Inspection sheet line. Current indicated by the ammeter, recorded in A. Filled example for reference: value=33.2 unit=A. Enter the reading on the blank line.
value=1.5 unit=A
